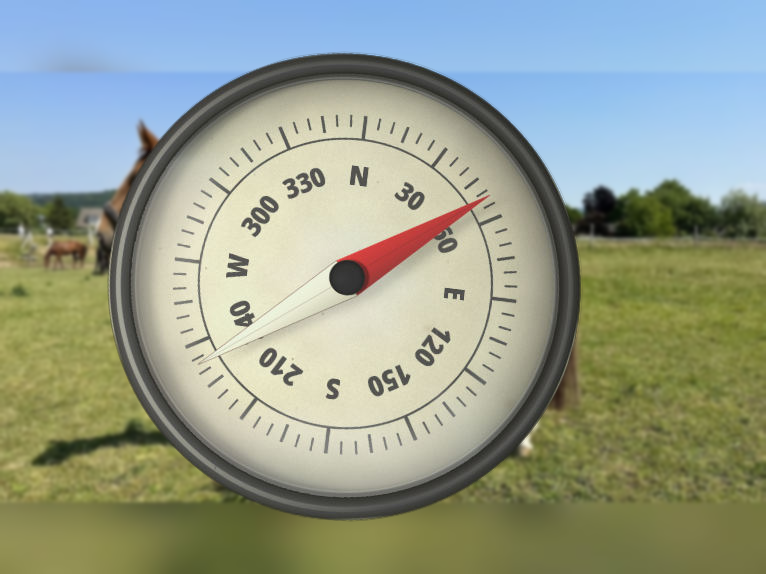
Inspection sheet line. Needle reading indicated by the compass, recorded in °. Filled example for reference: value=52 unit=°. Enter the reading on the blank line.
value=52.5 unit=°
